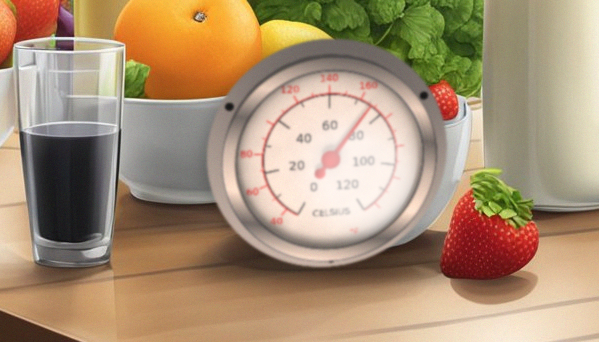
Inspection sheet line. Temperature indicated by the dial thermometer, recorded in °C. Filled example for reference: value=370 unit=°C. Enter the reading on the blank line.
value=75 unit=°C
